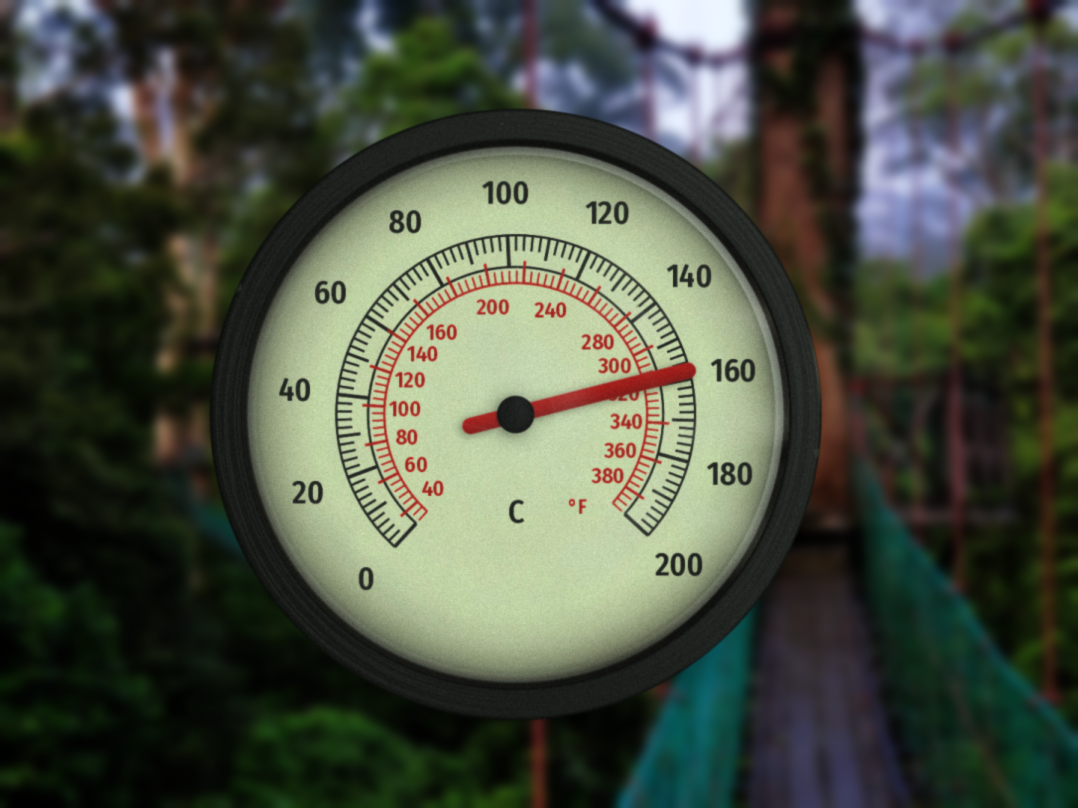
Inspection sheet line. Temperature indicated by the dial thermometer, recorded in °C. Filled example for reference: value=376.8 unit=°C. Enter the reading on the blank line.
value=158 unit=°C
